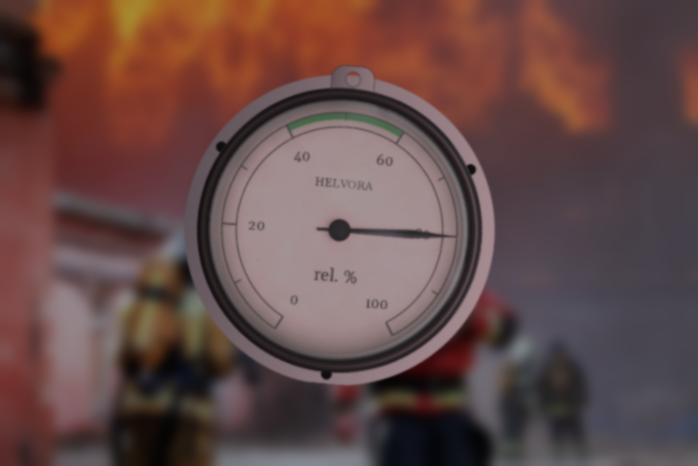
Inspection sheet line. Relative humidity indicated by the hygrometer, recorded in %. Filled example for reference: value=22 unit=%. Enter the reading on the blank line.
value=80 unit=%
